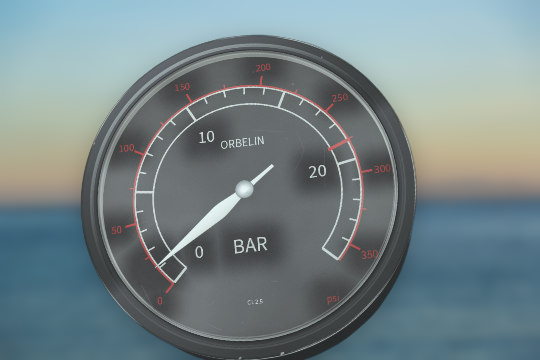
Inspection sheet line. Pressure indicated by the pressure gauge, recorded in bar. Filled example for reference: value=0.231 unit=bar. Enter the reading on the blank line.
value=1 unit=bar
